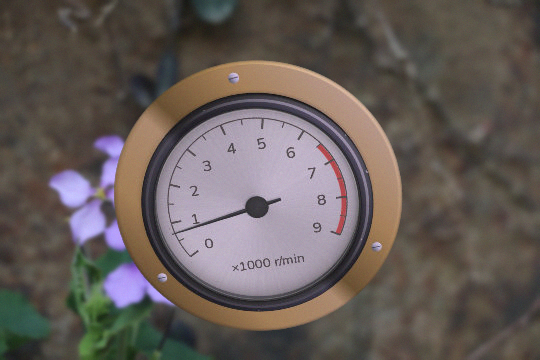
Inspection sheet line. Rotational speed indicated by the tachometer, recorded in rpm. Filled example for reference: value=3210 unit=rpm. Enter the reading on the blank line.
value=750 unit=rpm
